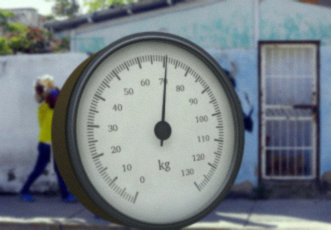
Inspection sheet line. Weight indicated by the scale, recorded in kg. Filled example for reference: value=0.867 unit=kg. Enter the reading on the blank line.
value=70 unit=kg
